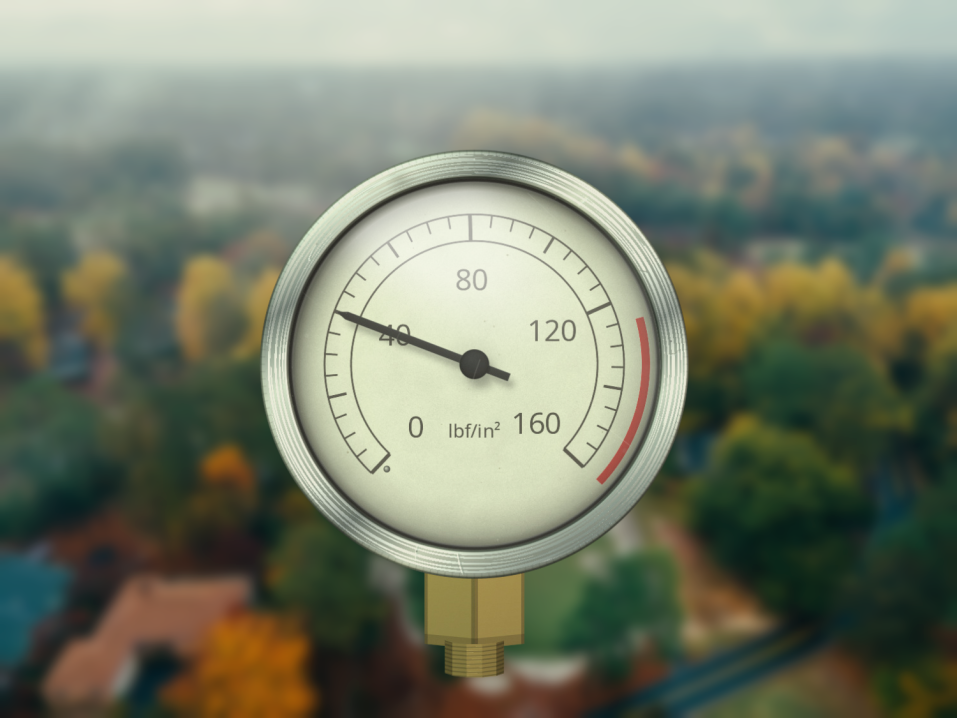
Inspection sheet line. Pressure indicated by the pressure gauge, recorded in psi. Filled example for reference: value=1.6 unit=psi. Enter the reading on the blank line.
value=40 unit=psi
